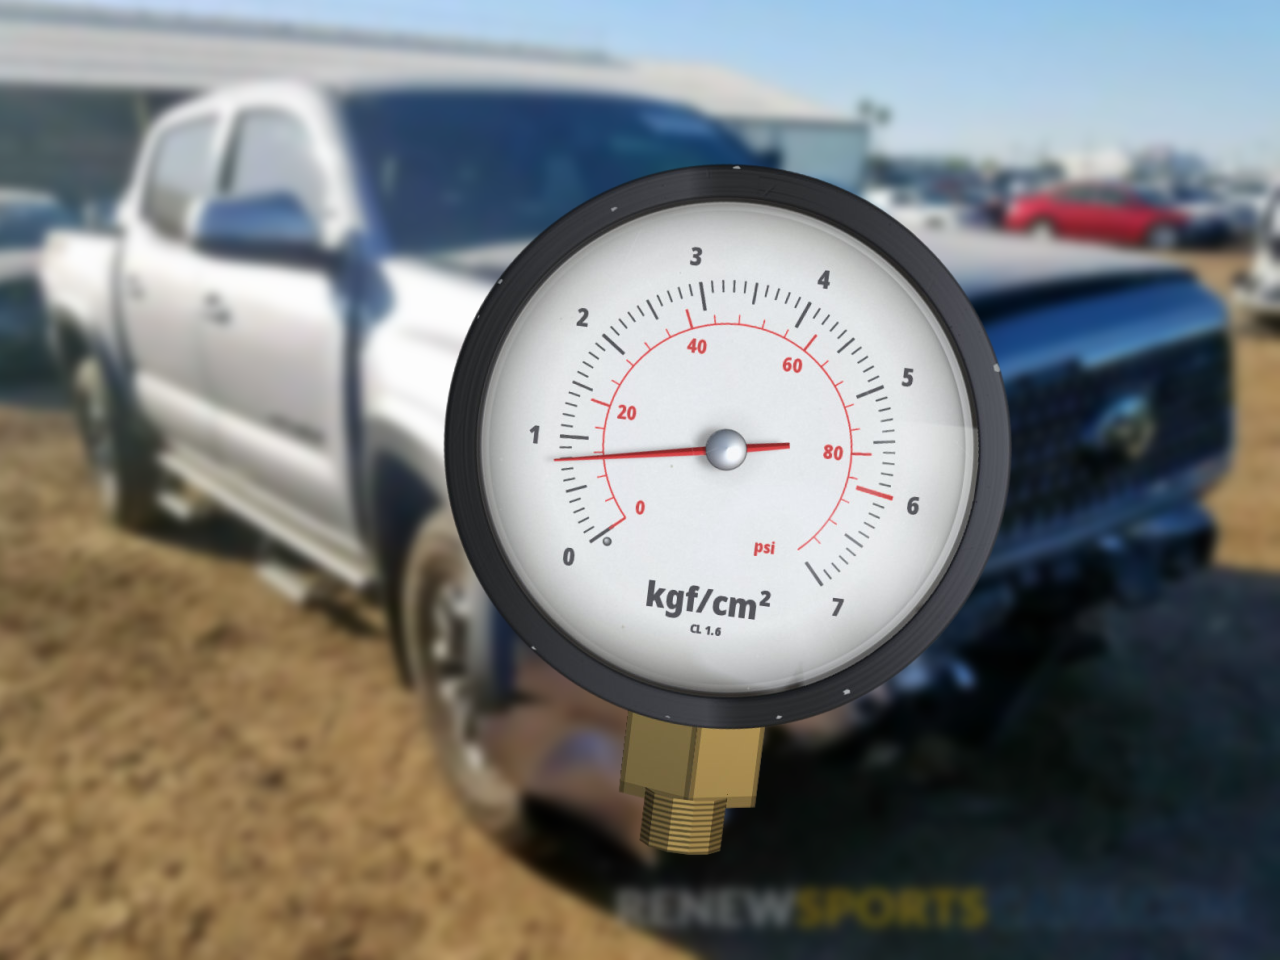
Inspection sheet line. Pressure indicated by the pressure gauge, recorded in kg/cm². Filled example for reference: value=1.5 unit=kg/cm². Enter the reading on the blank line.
value=0.8 unit=kg/cm²
